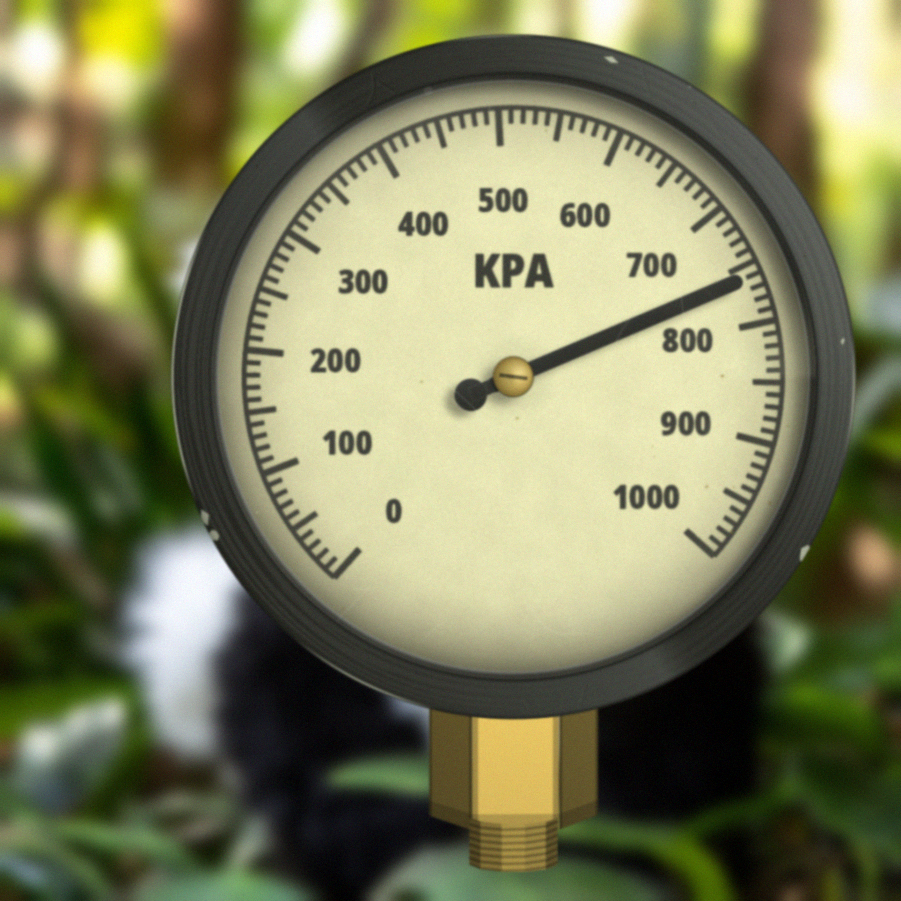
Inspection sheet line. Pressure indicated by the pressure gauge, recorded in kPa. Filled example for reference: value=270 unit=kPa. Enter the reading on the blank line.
value=760 unit=kPa
